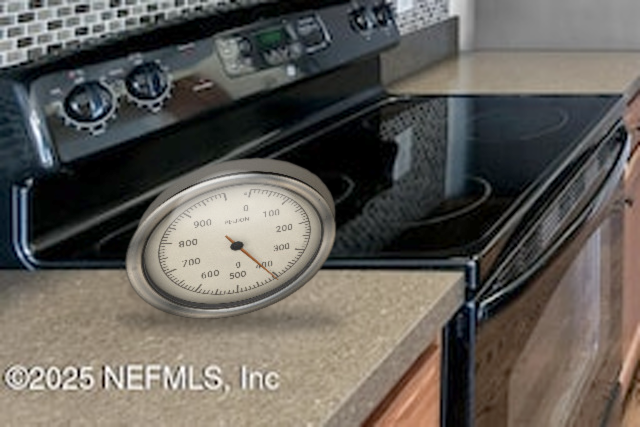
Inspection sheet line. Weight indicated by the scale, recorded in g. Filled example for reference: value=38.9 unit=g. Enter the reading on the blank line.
value=400 unit=g
